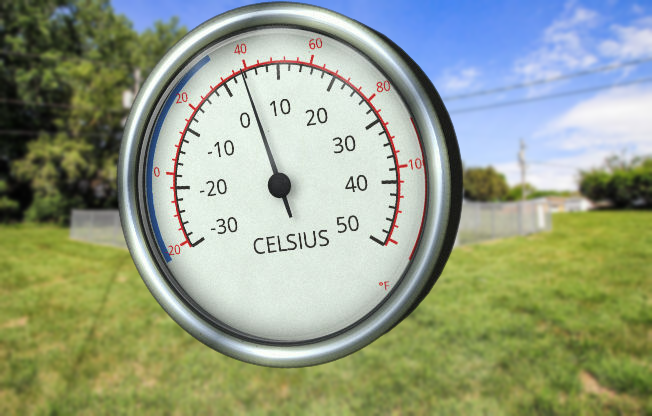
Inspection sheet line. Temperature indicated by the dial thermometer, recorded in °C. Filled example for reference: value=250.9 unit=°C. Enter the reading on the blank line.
value=4 unit=°C
